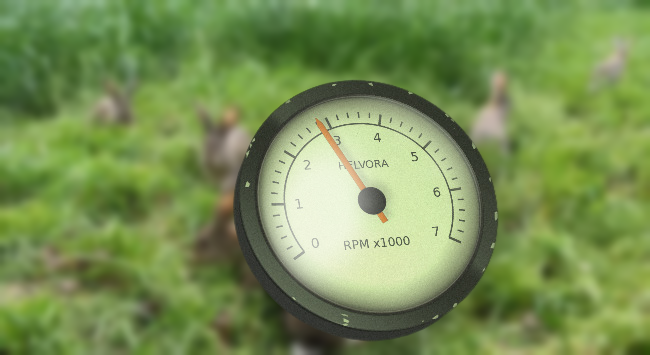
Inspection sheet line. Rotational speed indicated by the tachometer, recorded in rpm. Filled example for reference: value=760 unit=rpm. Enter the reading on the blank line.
value=2800 unit=rpm
